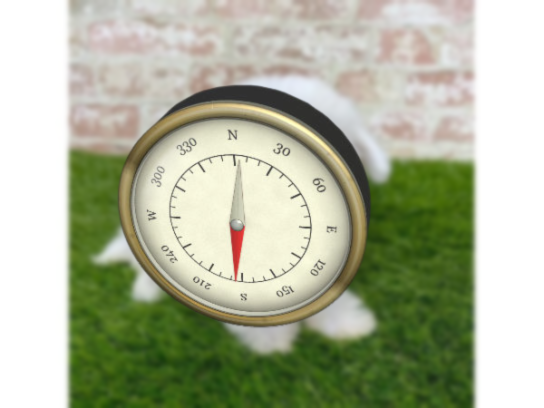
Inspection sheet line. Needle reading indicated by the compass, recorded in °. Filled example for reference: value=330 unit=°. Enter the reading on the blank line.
value=185 unit=°
